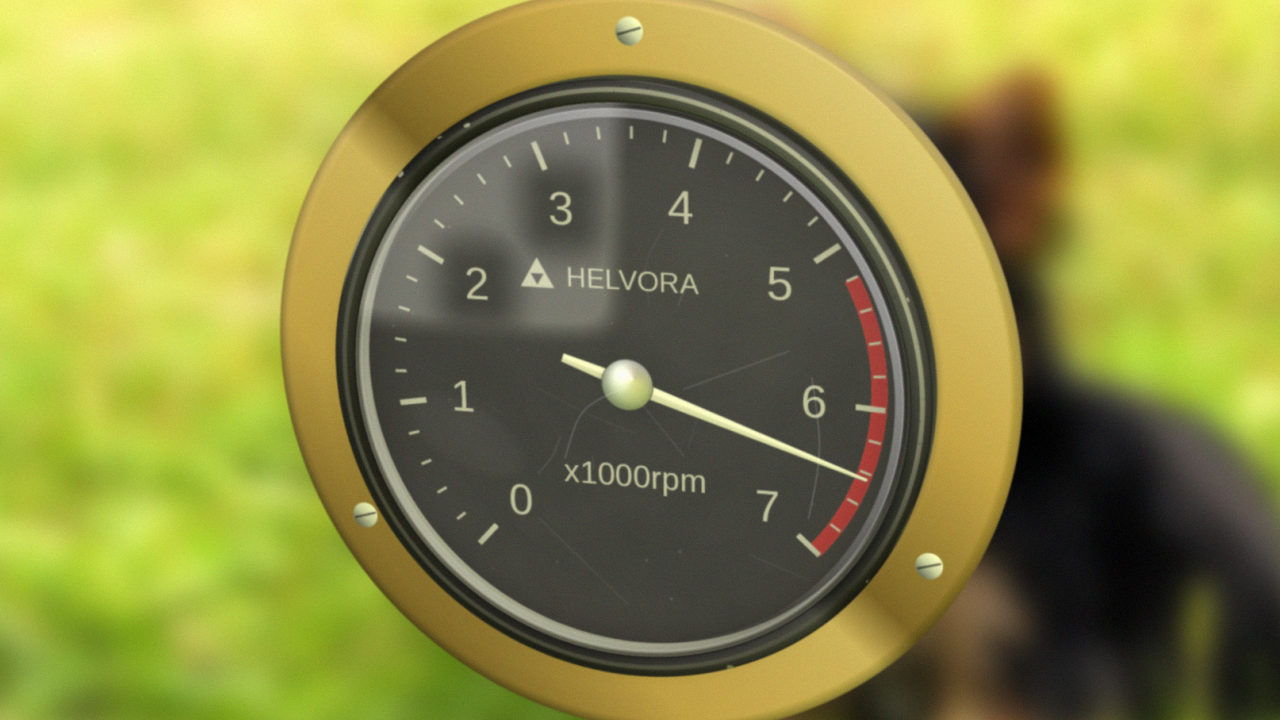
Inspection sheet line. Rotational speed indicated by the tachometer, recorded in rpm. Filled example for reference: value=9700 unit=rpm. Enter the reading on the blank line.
value=6400 unit=rpm
